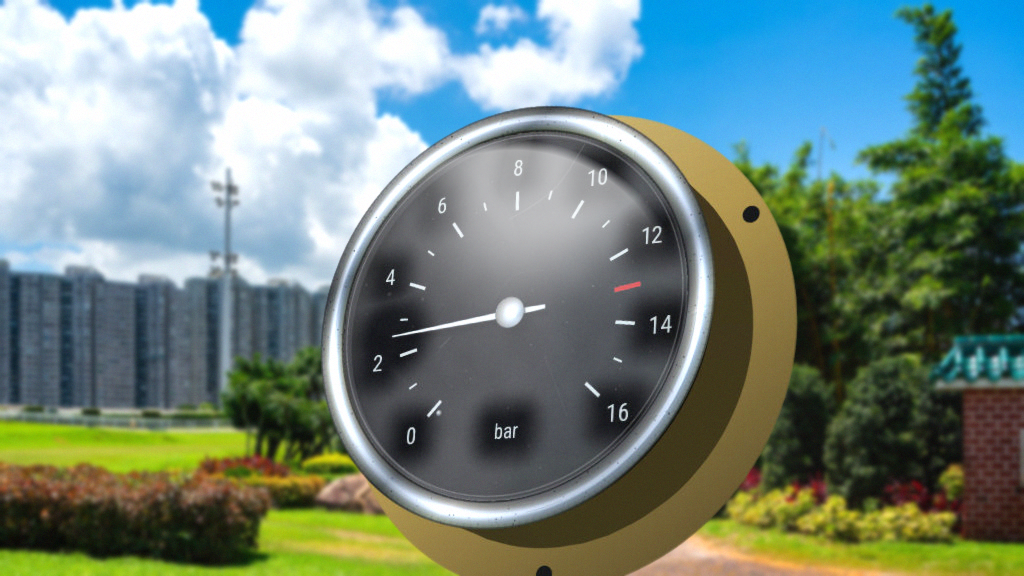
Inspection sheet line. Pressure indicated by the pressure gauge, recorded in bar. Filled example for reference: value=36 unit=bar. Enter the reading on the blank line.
value=2.5 unit=bar
